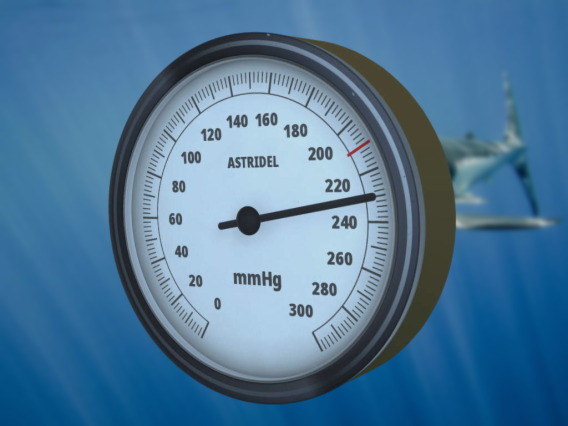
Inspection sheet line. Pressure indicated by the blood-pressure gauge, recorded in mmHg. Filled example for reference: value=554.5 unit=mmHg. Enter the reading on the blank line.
value=230 unit=mmHg
